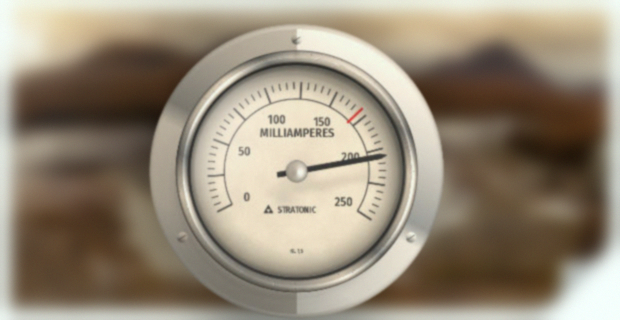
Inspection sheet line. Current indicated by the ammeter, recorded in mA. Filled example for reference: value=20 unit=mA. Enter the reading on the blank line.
value=205 unit=mA
